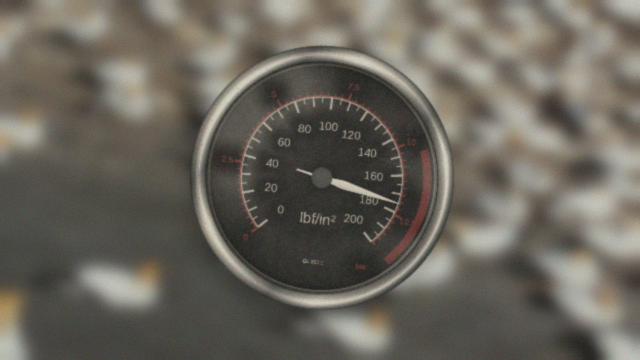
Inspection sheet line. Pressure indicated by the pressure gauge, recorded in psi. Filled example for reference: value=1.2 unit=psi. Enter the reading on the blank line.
value=175 unit=psi
